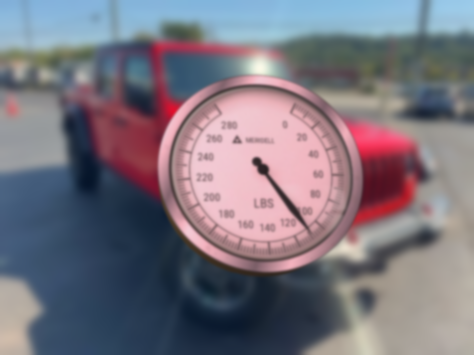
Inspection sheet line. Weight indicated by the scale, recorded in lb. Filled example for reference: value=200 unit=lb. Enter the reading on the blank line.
value=110 unit=lb
